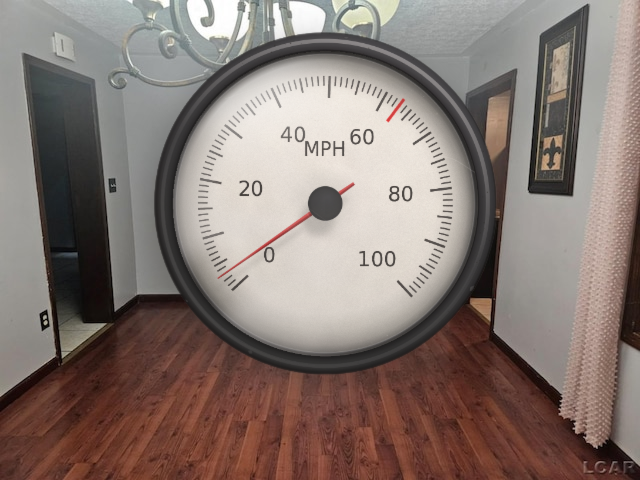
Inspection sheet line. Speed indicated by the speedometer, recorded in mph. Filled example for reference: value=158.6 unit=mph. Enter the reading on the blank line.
value=3 unit=mph
